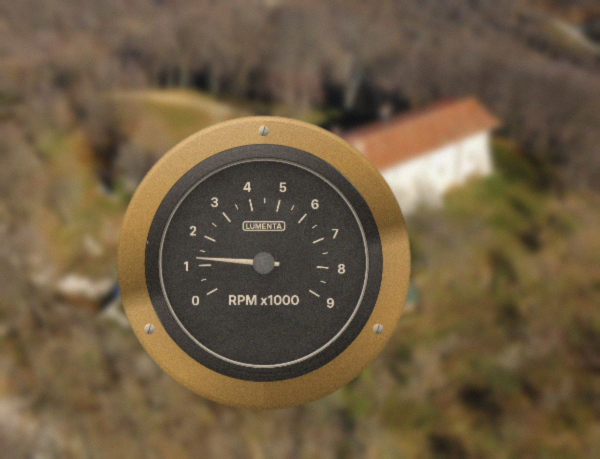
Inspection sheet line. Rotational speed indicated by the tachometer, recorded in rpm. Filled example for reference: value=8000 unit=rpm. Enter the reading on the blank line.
value=1250 unit=rpm
